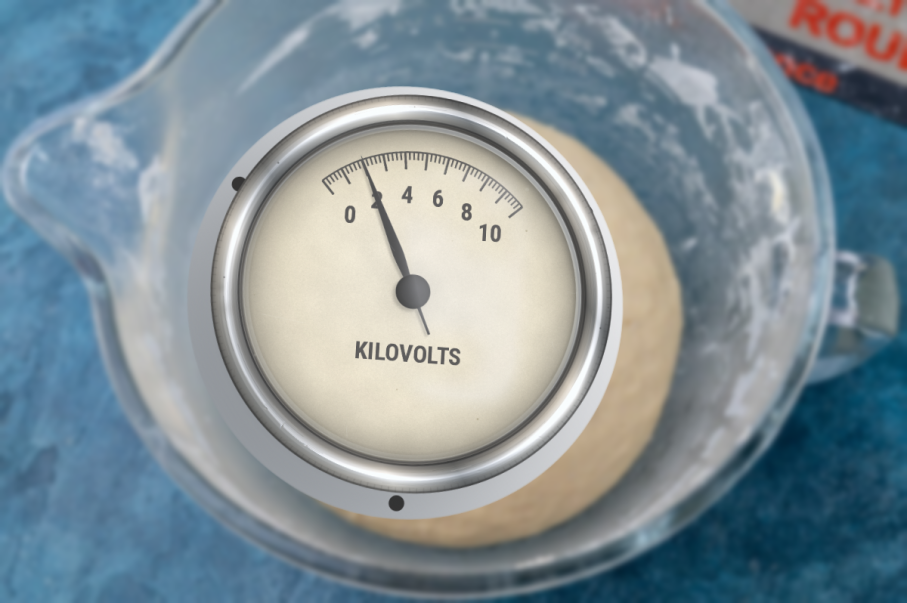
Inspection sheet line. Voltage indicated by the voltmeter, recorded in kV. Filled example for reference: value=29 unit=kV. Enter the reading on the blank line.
value=2 unit=kV
